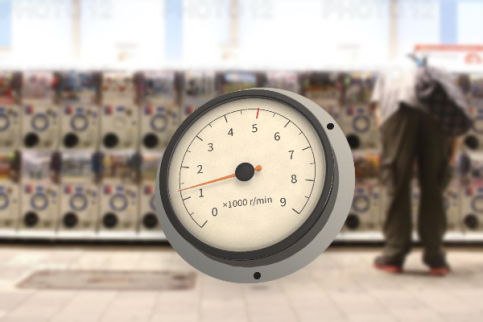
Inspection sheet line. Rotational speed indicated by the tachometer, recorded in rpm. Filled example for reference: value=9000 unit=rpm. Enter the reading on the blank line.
value=1250 unit=rpm
